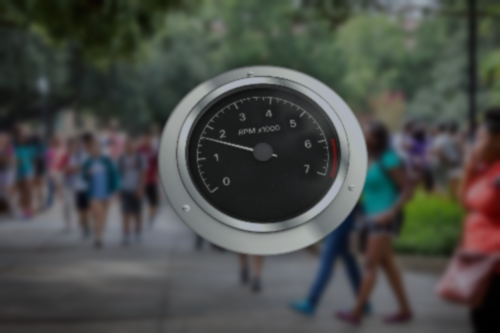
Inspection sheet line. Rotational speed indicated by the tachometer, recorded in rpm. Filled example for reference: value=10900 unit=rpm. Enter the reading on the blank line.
value=1600 unit=rpm
